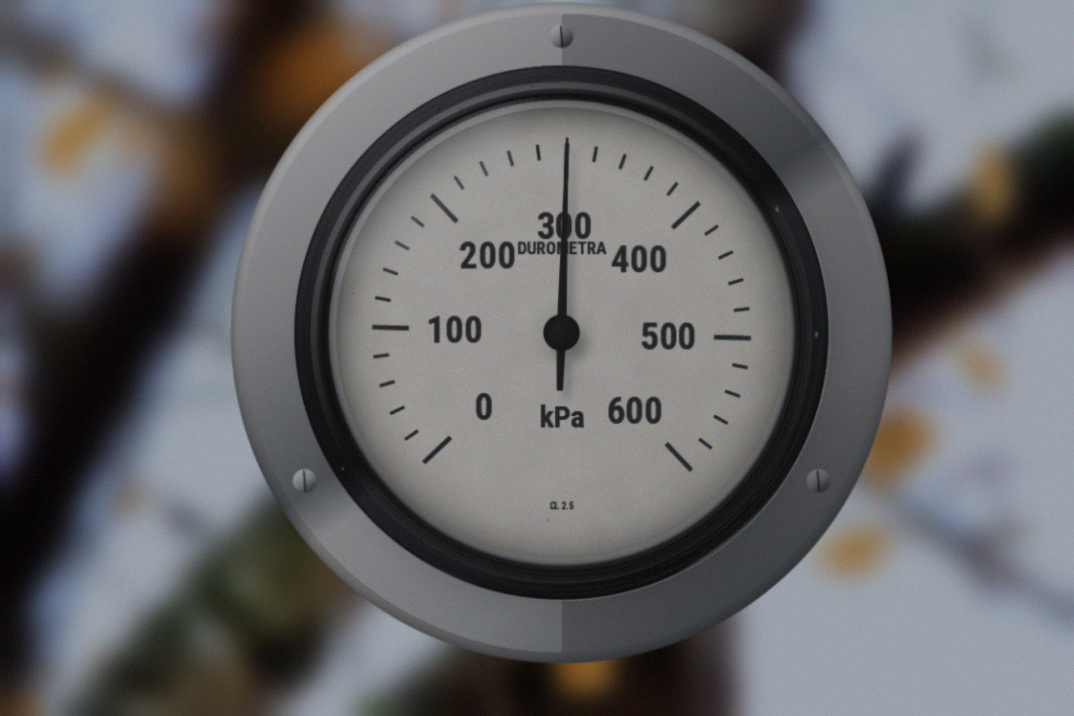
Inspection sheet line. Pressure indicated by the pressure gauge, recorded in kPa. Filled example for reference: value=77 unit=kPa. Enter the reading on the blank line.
value=300 unit=kPa
